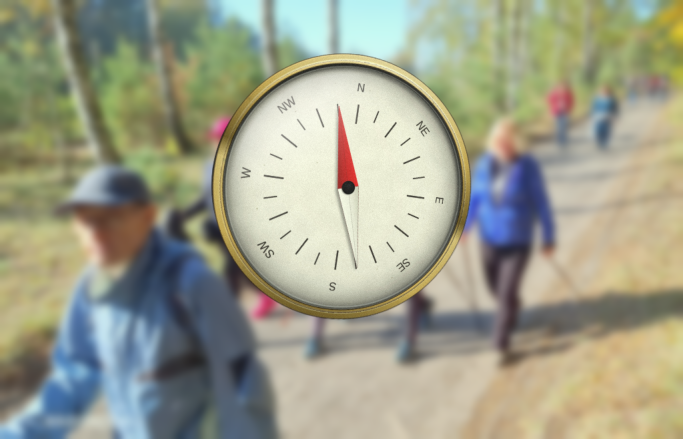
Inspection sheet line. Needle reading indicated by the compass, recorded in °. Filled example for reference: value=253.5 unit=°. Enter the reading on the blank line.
value=345 unit=°
